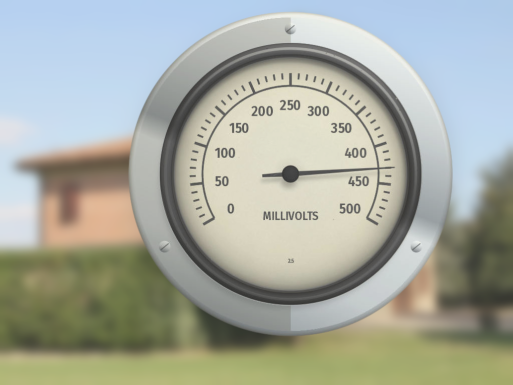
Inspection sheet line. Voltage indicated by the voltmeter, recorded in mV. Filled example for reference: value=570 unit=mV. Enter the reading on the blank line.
value=430 unit=mV
